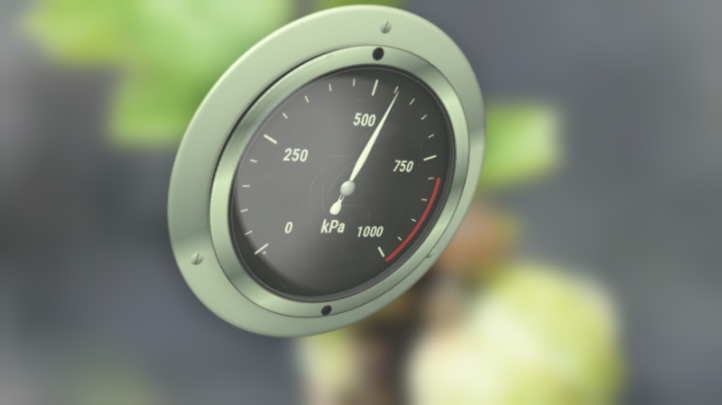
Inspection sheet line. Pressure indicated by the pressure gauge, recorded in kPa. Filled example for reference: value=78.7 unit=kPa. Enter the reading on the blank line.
value=550 unit=kPa
